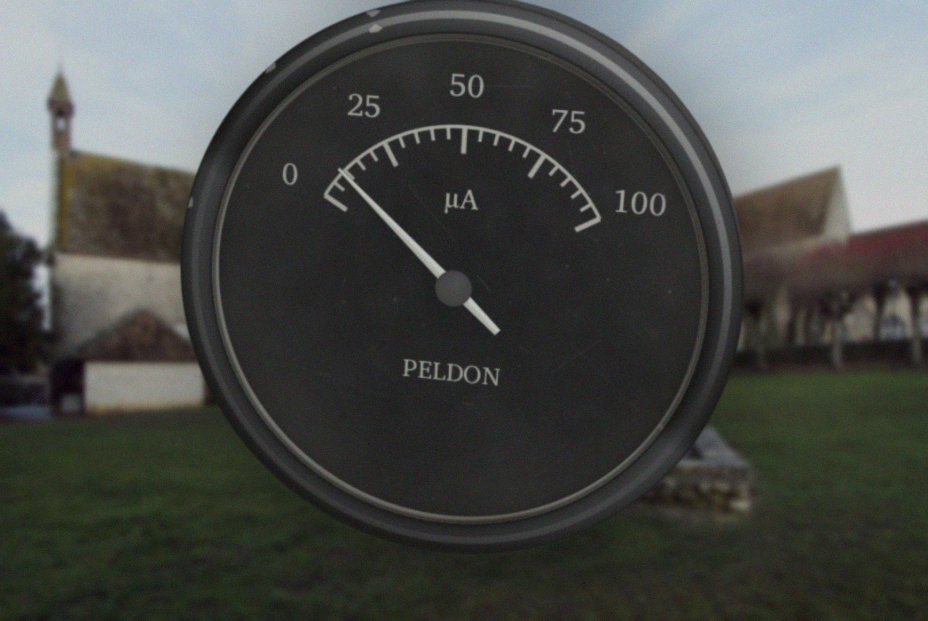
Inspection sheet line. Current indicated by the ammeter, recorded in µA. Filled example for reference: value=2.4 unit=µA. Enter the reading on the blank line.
value=10 unit=µA
